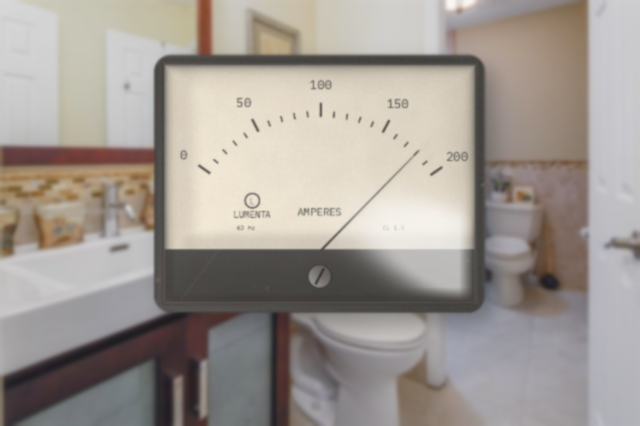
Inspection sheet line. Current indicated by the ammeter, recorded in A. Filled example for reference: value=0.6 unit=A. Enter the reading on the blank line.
value=180 unit=A
